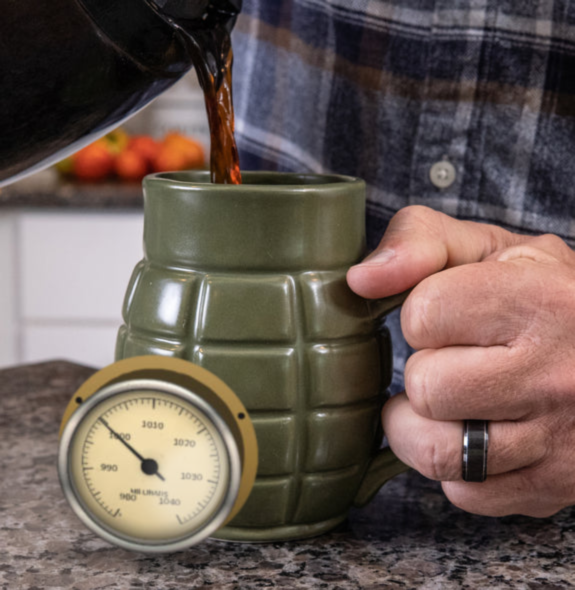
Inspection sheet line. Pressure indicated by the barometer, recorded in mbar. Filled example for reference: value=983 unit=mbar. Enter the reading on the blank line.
value=1000 unit=mbar
